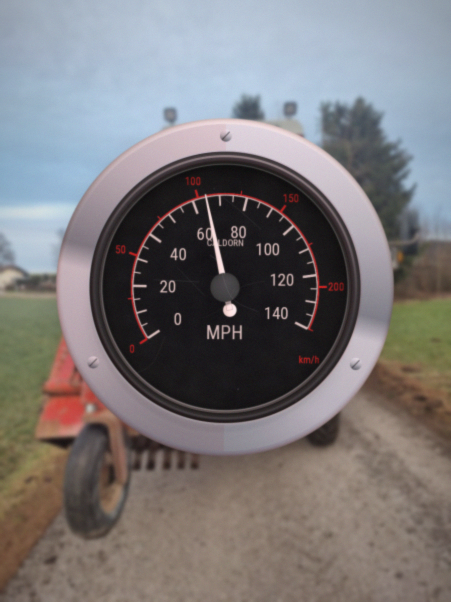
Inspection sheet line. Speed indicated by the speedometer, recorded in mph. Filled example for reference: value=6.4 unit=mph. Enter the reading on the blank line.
value=65 unit=mph
